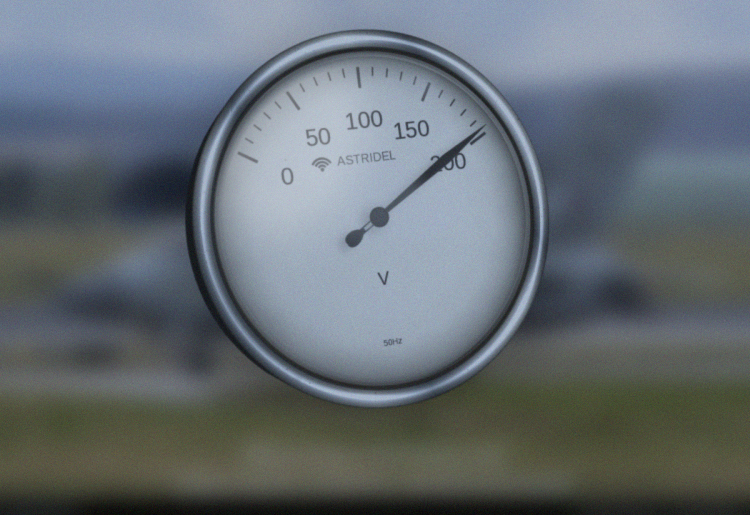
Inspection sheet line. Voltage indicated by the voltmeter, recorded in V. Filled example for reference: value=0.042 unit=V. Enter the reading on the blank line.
value=195 unit=V
